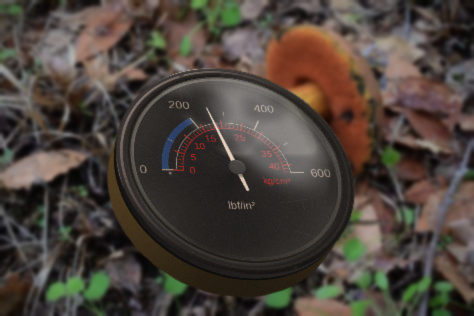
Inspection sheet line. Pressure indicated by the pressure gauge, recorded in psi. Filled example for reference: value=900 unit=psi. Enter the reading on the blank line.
value=250 unit=psi
